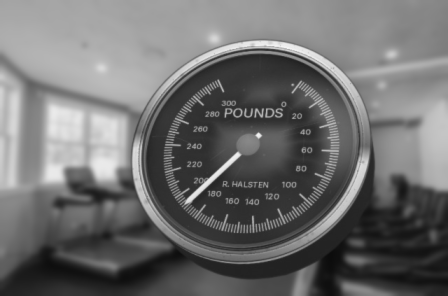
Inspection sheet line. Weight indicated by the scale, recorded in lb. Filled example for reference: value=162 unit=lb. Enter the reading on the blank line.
value=190 unit=lb
